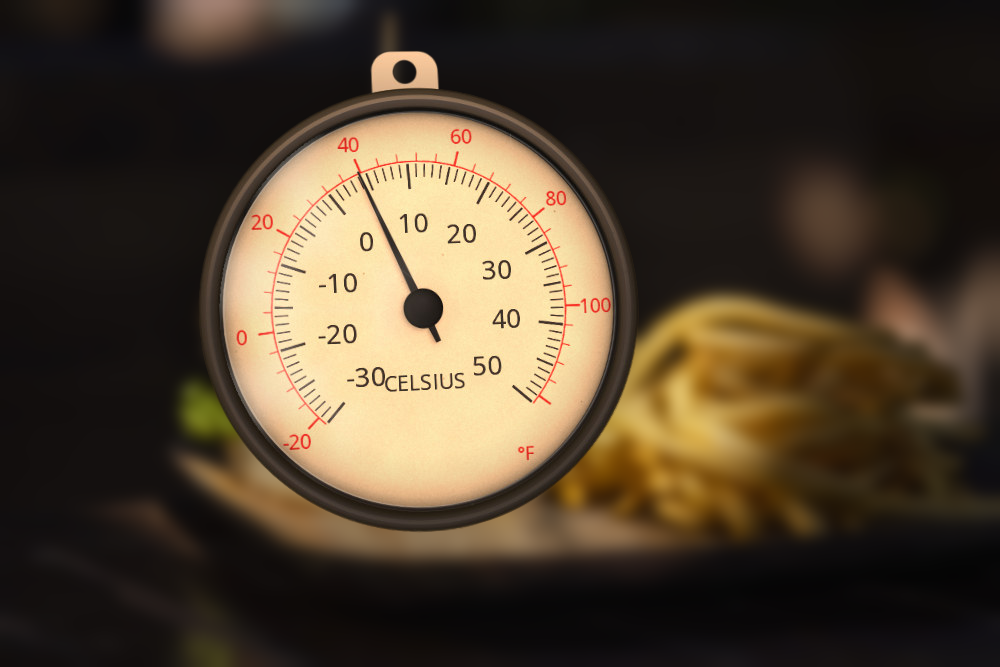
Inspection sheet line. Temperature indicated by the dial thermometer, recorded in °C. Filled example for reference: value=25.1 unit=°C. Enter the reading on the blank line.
value=4 unit=°C
